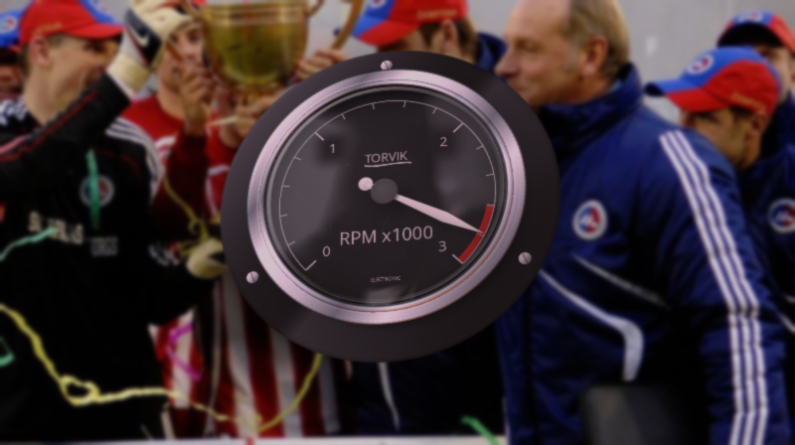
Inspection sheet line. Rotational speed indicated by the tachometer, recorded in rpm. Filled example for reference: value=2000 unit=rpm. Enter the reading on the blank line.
value=2800 unit=rpm
